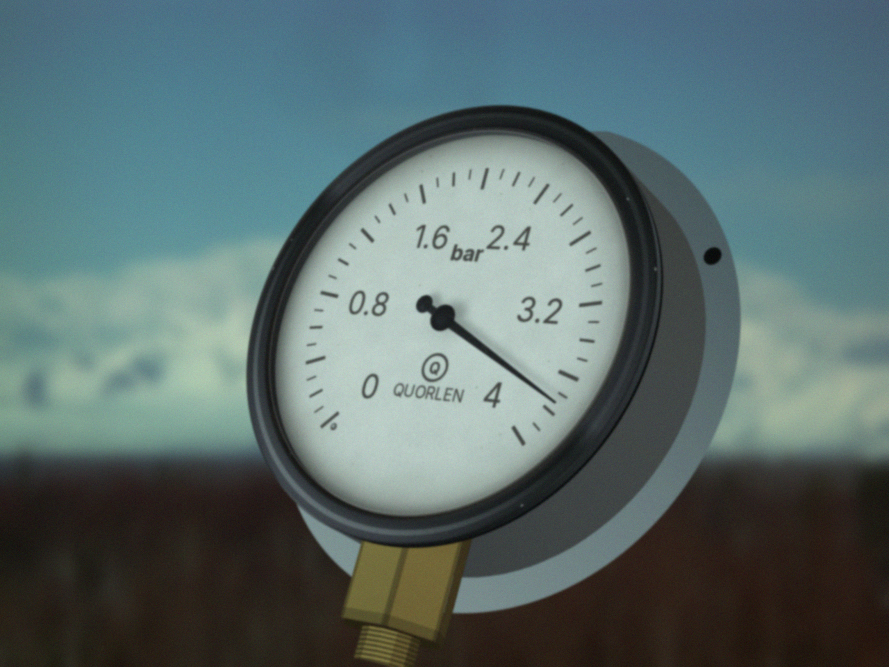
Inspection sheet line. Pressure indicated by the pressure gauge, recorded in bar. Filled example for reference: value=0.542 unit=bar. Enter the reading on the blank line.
value=3.75 unit=bar
